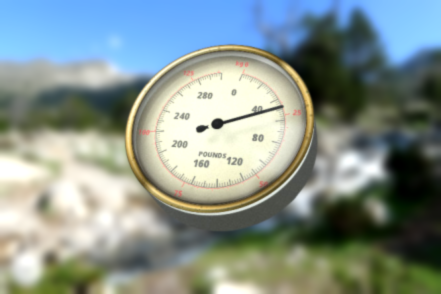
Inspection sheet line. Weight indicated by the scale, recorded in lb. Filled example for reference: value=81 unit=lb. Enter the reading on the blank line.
value=50 unit=lb
